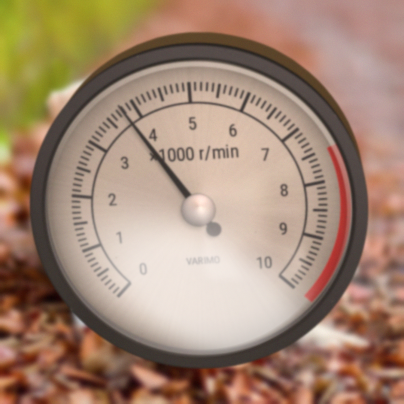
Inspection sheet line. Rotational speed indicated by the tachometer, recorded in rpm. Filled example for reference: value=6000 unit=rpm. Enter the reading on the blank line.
value=3800 unit=rpm
